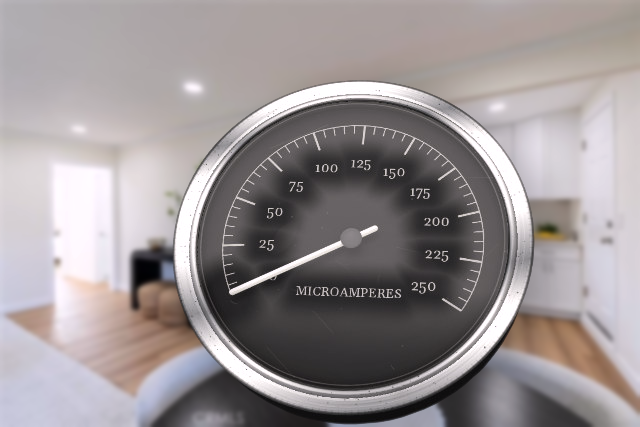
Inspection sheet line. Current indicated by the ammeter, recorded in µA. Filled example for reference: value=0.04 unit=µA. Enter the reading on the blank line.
value=0 unit=µA
